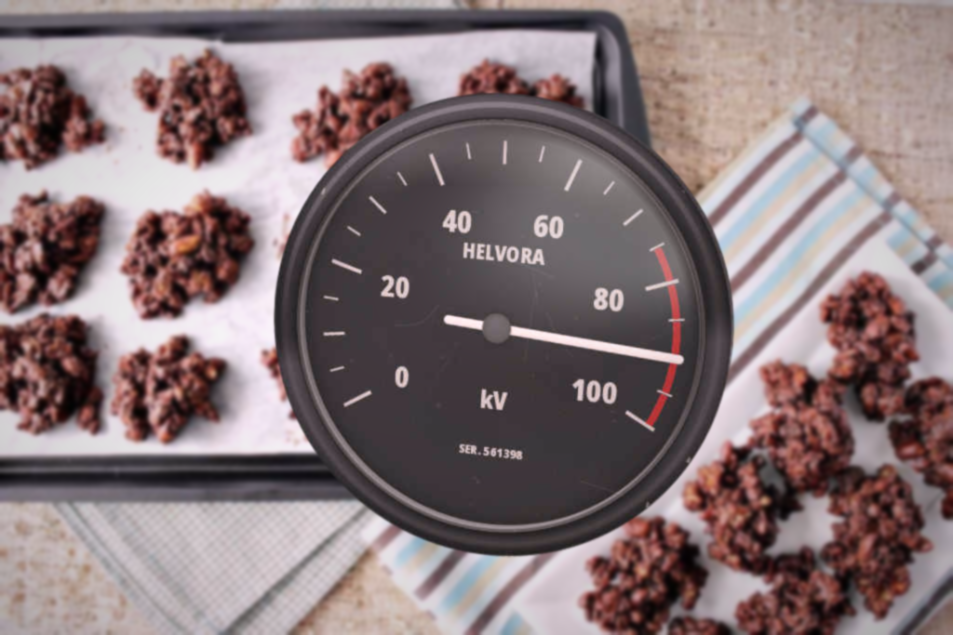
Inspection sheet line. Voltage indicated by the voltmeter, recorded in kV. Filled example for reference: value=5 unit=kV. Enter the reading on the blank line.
value=90 unit=kV
